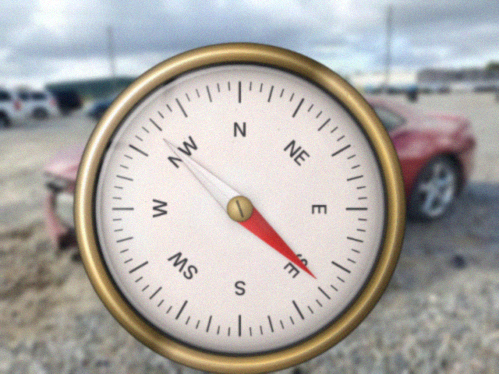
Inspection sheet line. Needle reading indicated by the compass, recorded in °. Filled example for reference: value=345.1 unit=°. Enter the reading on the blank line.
value=132.5 unit=°
